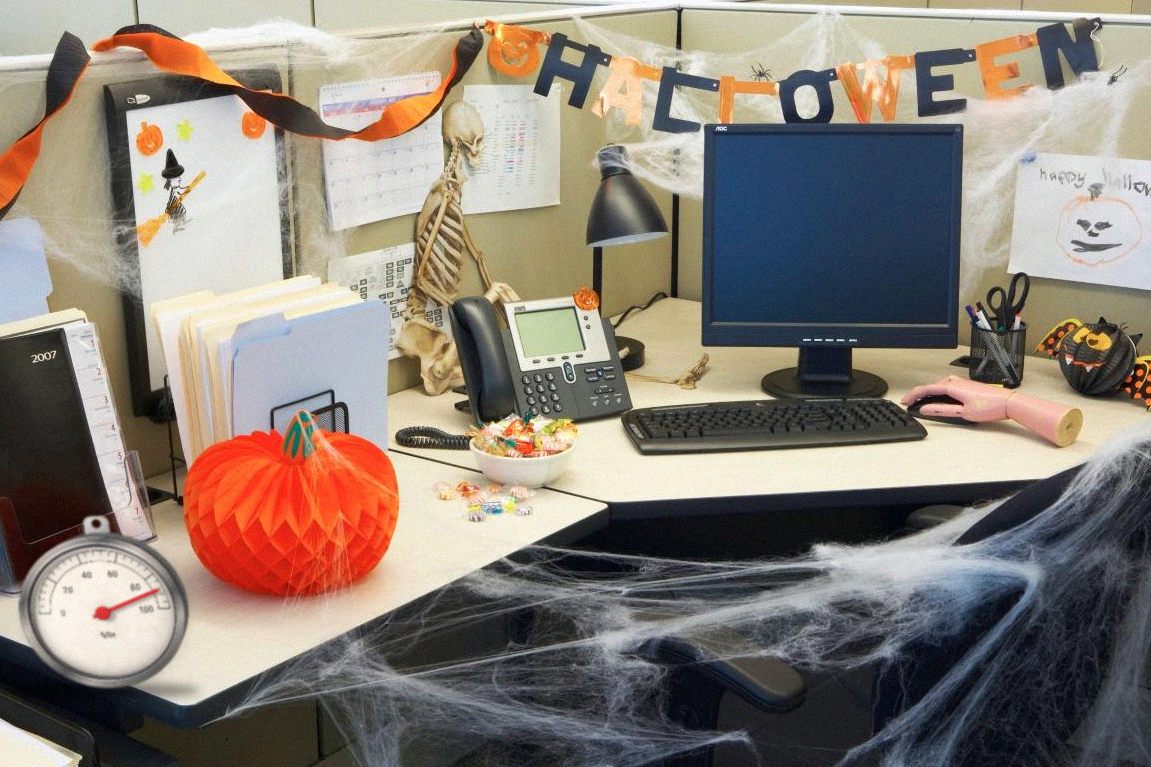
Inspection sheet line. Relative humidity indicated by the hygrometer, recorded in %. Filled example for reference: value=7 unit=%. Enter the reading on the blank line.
value=88 unit=%
